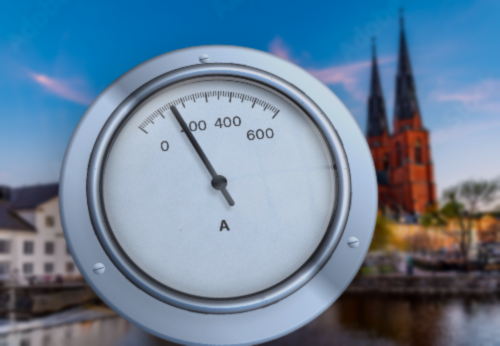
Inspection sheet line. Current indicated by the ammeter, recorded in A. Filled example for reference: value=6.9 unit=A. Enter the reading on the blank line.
value=150 unit=A
